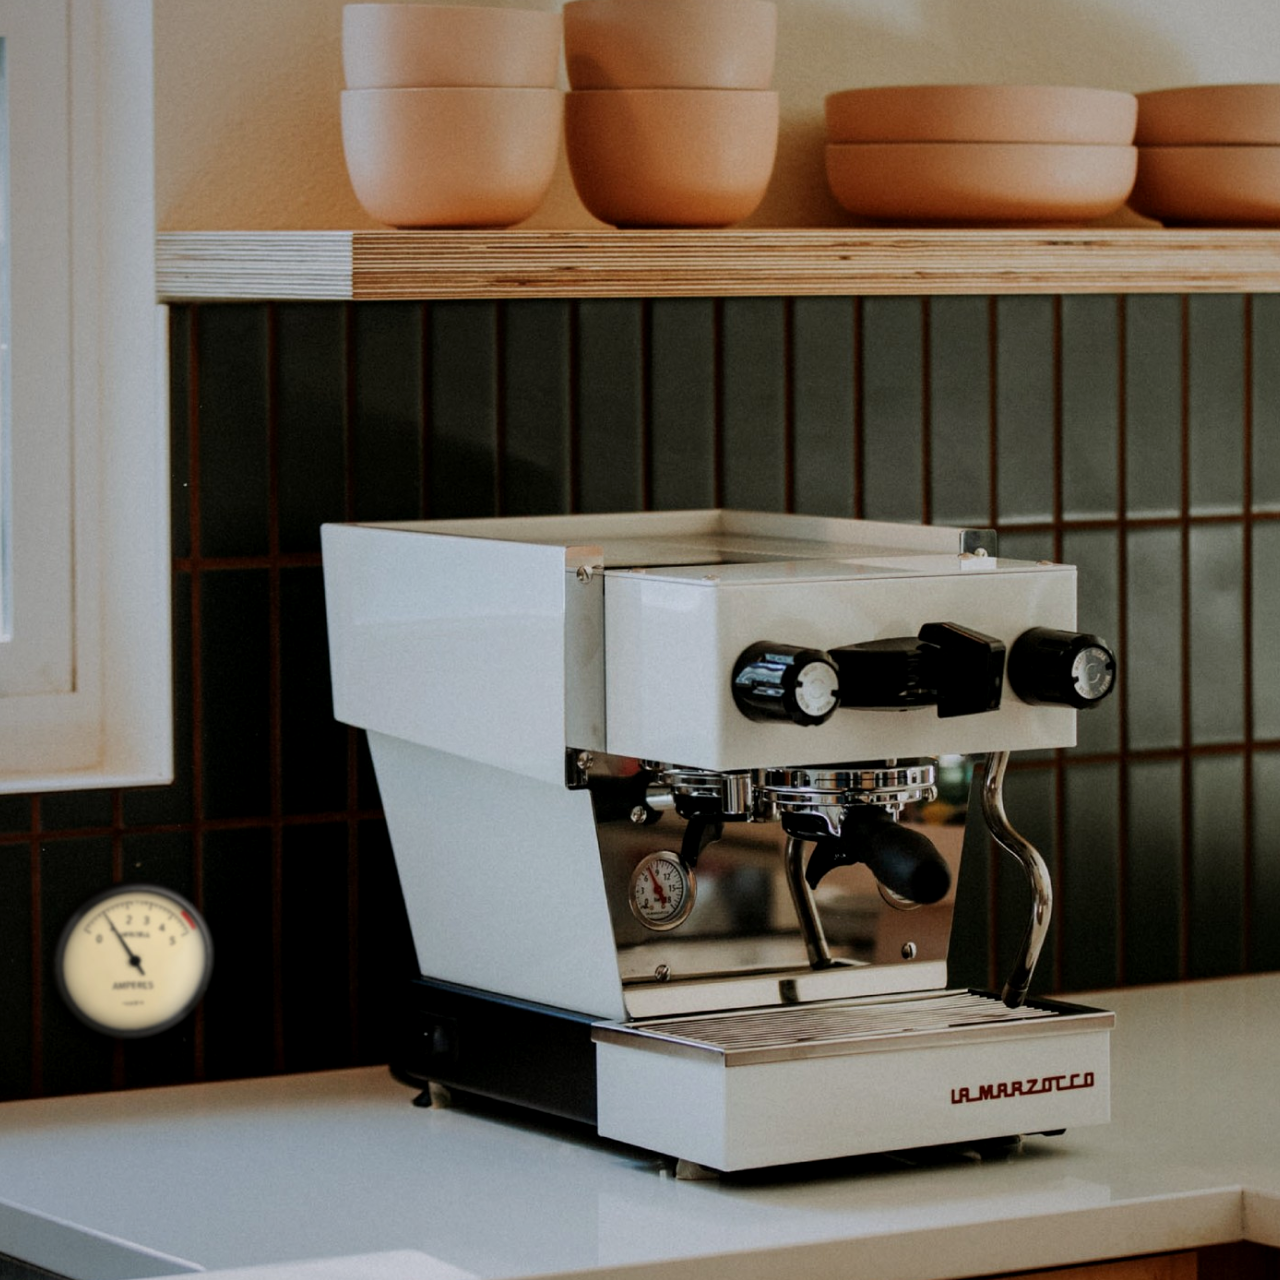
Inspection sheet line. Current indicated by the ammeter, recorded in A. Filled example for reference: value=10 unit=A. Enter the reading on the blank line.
value=1 unit=A
